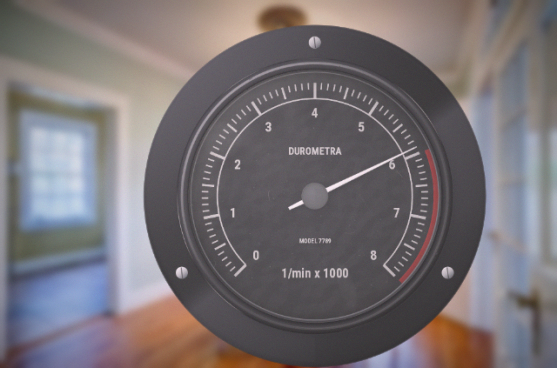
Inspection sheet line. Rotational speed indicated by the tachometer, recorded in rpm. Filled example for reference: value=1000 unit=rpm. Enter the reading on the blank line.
value=5900 unit=rpm
